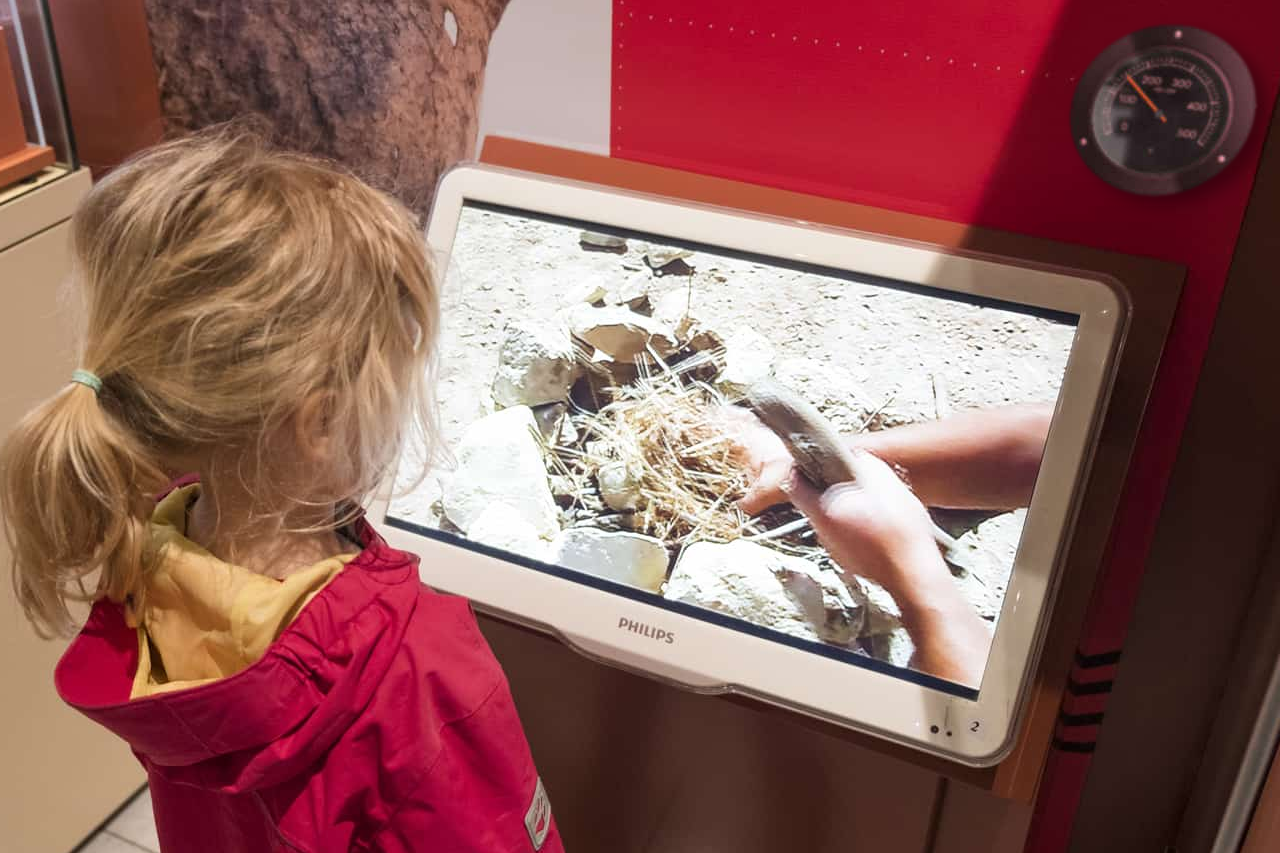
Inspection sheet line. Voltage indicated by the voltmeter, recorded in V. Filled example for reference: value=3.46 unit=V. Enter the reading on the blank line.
value=150 unit=V
